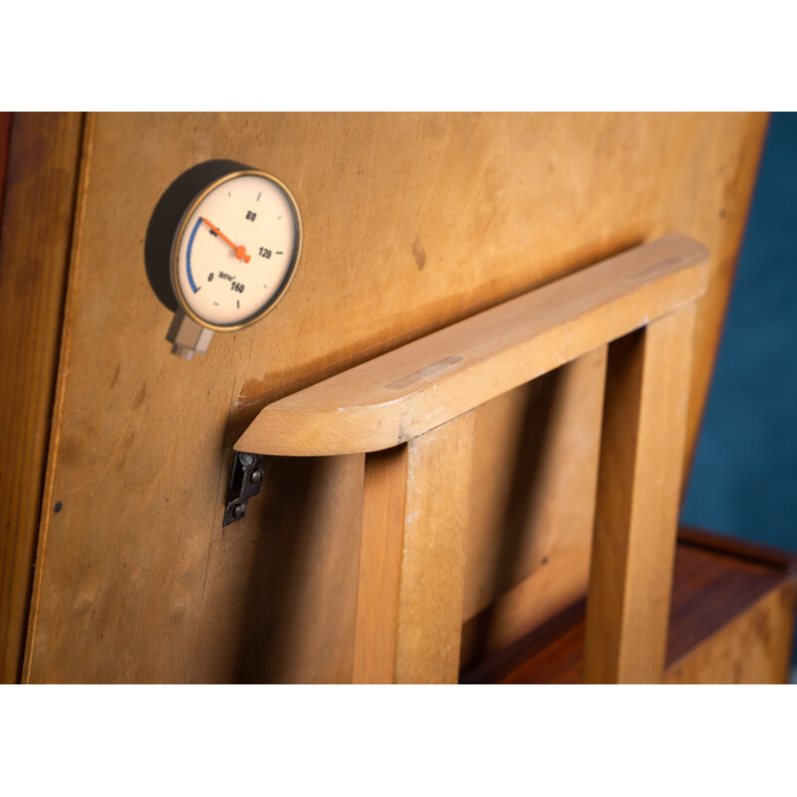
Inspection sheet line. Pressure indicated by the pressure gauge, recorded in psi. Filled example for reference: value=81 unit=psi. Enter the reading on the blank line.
value=40 unit=psi
